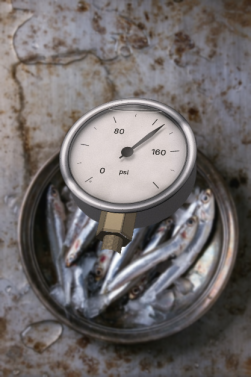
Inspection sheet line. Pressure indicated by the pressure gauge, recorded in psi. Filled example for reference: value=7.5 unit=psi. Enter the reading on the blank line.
value=130 unit=psi
